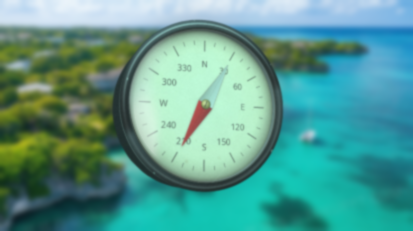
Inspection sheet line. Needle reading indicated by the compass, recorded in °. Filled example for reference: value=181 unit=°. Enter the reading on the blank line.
value=210 unit=°
